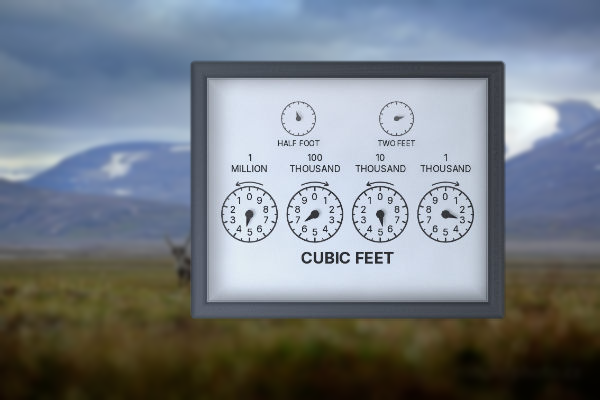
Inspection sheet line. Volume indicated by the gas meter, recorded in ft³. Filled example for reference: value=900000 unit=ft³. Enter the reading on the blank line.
value=465300 unit=ft³
